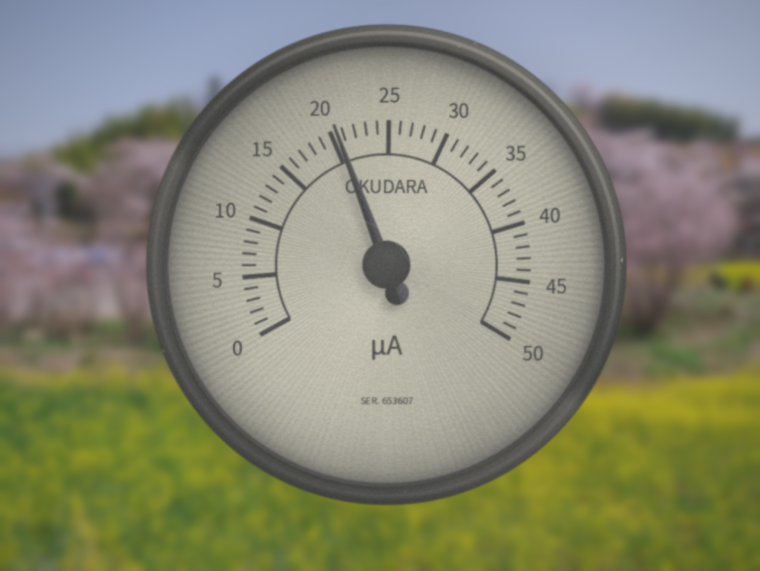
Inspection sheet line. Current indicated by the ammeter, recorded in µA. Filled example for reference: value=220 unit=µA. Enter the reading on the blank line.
value=20.5 unit=µA
